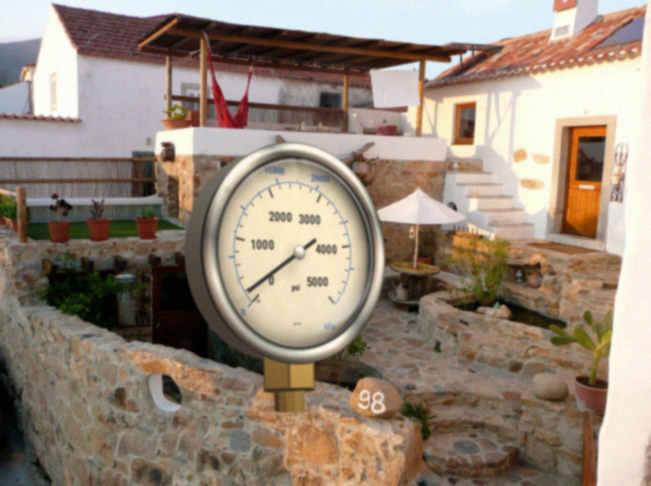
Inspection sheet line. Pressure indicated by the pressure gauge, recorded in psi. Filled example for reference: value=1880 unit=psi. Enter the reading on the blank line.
value=200 unit=psi
